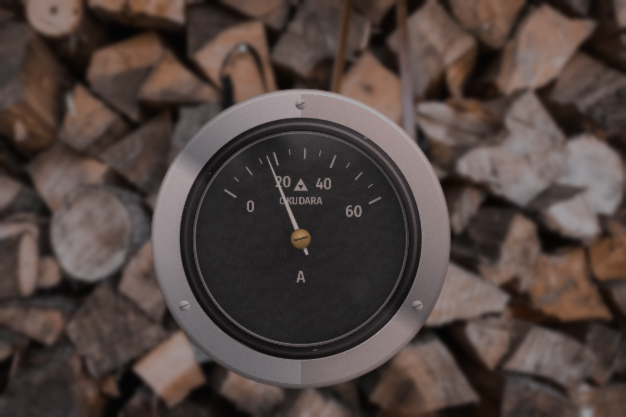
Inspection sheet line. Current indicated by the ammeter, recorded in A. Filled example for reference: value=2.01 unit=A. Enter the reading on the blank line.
value=17.5 unit=A
